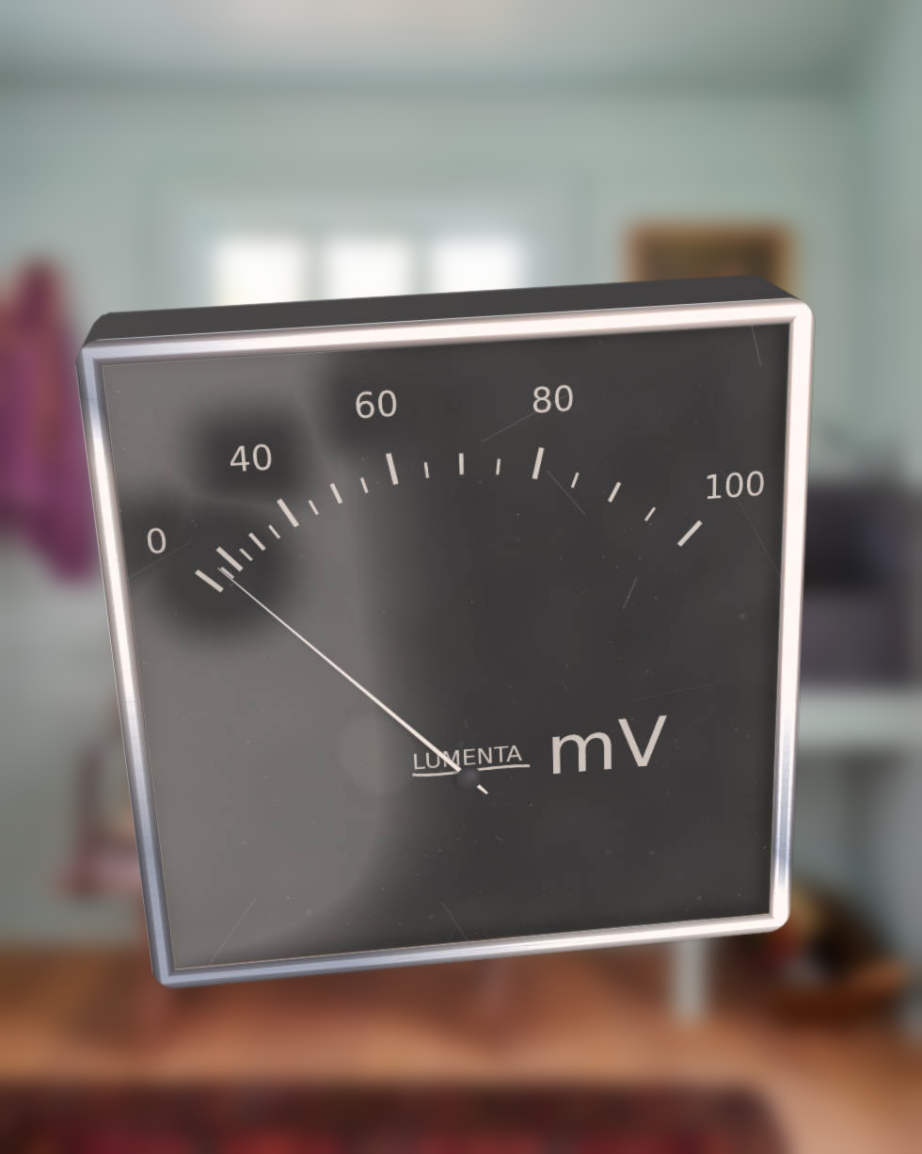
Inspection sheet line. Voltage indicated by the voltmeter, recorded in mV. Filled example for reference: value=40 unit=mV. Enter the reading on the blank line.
value=15 unit=mV
